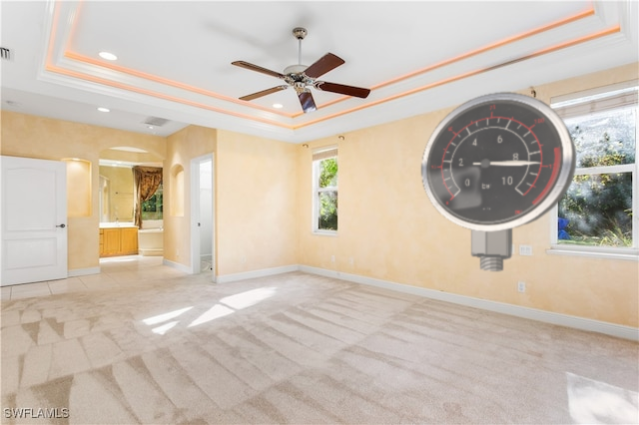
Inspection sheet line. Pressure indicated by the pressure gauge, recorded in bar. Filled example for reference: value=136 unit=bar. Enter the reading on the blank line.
value=8.5 unit=bar
